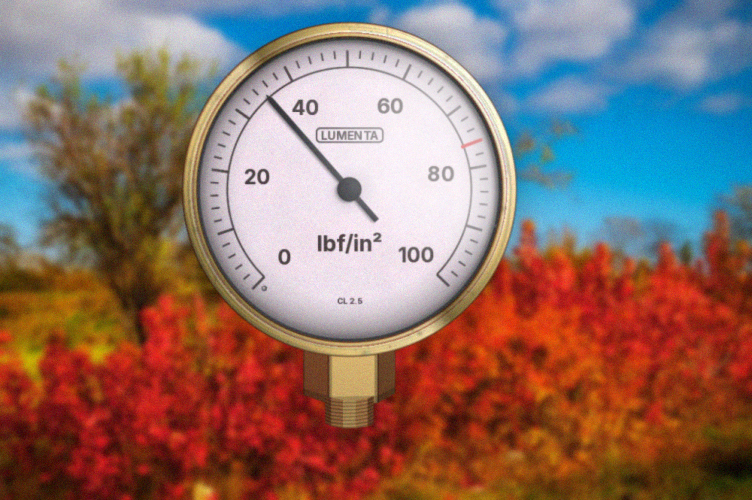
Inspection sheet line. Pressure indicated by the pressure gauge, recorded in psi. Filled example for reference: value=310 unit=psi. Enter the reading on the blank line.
value=35 unit=psi
